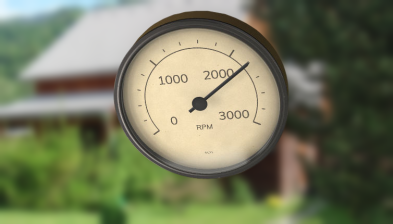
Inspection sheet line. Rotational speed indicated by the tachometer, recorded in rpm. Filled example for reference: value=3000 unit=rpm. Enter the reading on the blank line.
value=2200 unit=rpm
